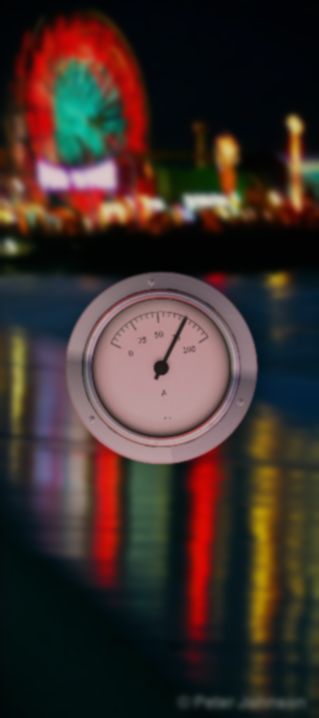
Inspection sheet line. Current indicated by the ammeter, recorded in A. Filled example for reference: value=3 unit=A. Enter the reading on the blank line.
value=75 unit=A
